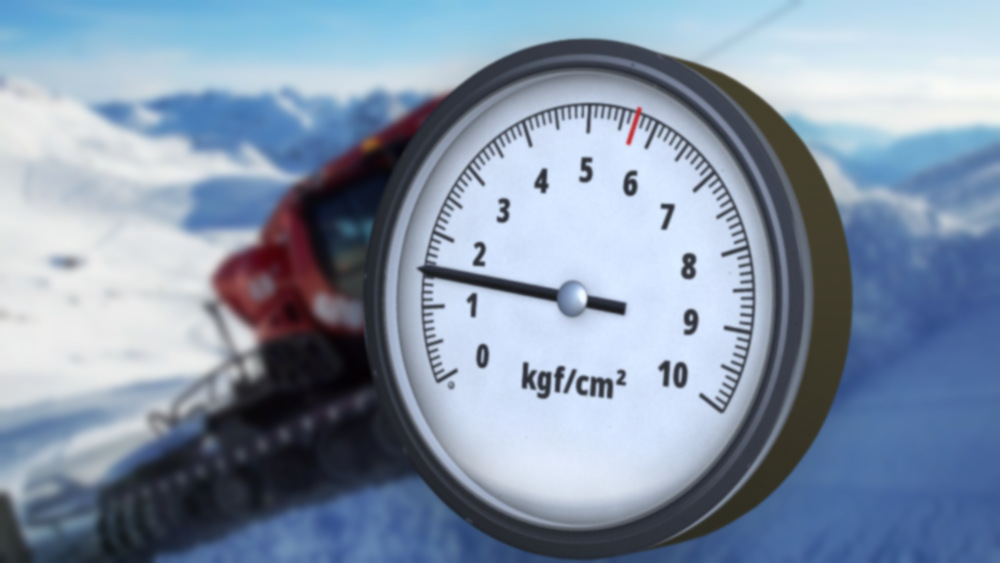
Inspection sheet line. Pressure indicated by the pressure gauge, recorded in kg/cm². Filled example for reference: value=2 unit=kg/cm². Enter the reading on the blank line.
value=1.5 unit=kg/cm²
